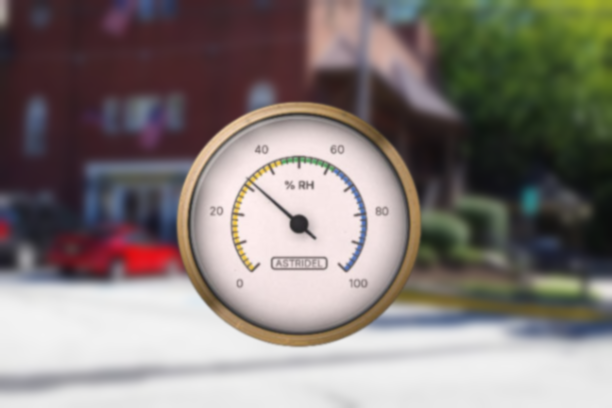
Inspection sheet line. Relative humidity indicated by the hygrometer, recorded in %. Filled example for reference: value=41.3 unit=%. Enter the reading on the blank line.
value=32 unit=%
